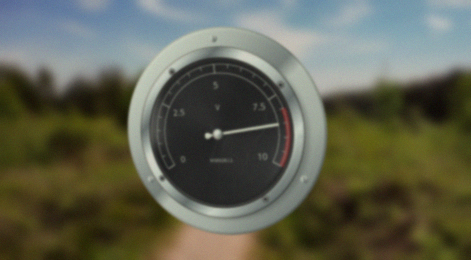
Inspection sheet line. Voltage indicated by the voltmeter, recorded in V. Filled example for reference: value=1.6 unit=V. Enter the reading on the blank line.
value=8.5 unit=V
